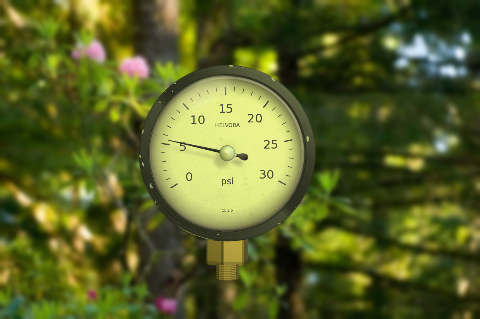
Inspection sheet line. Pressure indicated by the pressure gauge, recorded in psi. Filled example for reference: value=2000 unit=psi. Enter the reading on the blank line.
value=5.5 unit=psi
